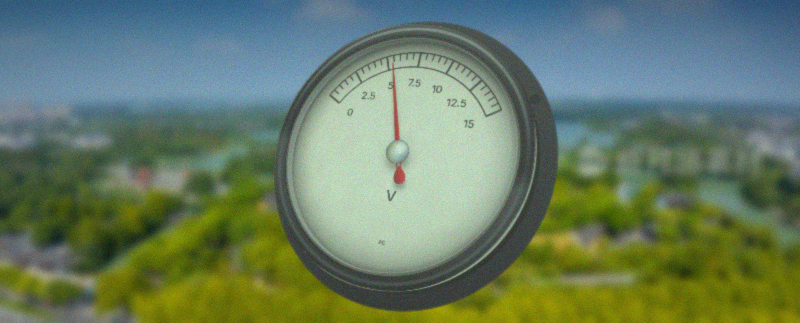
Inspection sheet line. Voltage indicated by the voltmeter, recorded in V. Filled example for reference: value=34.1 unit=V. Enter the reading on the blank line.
value=5.5 unit=V
